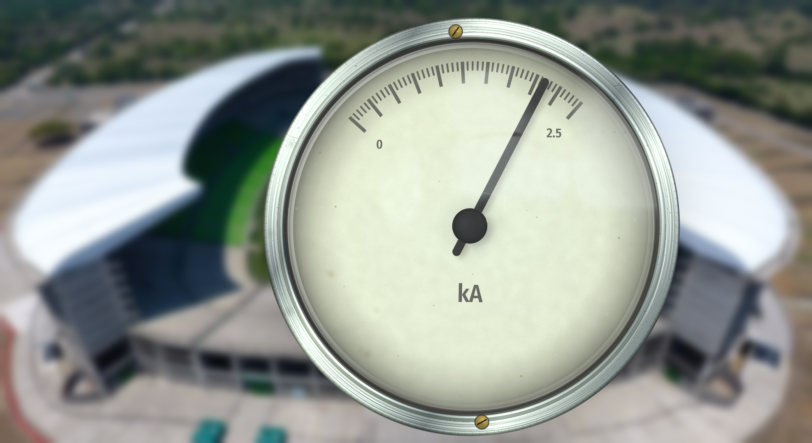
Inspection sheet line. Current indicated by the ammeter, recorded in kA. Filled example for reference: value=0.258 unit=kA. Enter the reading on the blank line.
value=2.1 unit=kA
